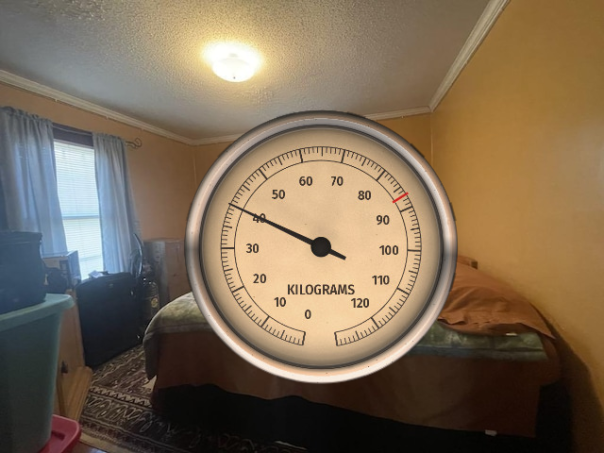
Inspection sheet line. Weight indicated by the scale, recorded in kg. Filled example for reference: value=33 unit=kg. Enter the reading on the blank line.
value=40 unit=kg
